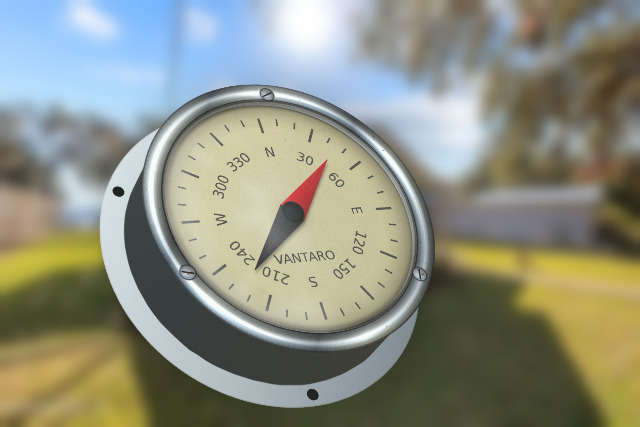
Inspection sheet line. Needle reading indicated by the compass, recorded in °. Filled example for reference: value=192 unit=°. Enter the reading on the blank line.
value=45 unit=°
